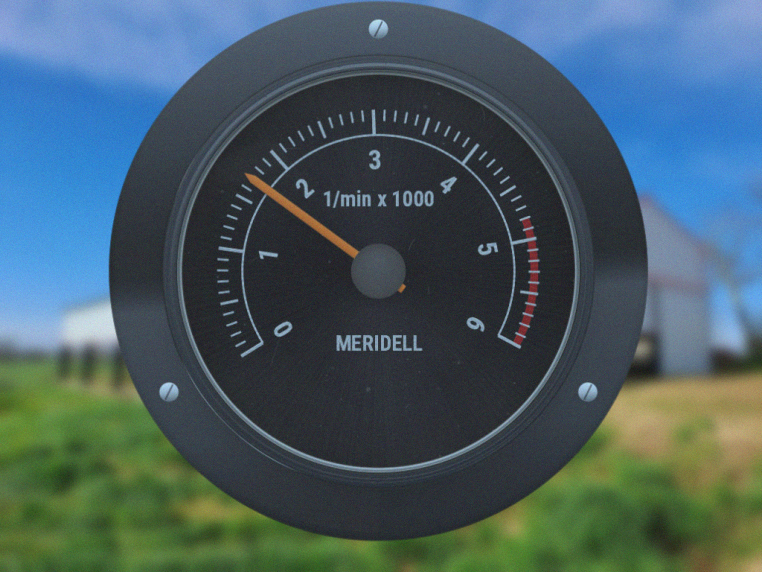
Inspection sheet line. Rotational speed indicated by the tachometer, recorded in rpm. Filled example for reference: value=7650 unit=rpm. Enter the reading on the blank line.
value=1700 unit=rpm
